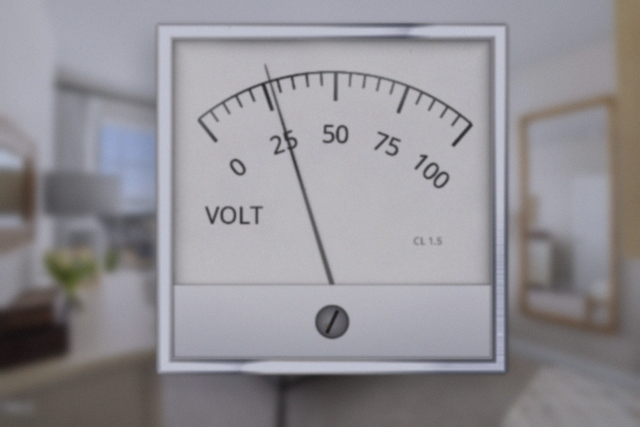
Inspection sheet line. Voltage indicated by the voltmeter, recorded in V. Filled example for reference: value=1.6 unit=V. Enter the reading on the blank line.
value=27.5 unit=V
